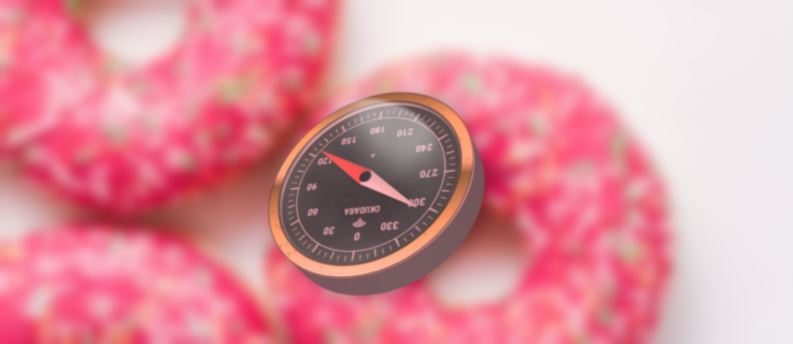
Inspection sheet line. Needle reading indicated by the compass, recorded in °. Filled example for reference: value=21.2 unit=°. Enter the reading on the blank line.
value=125 unit=°
